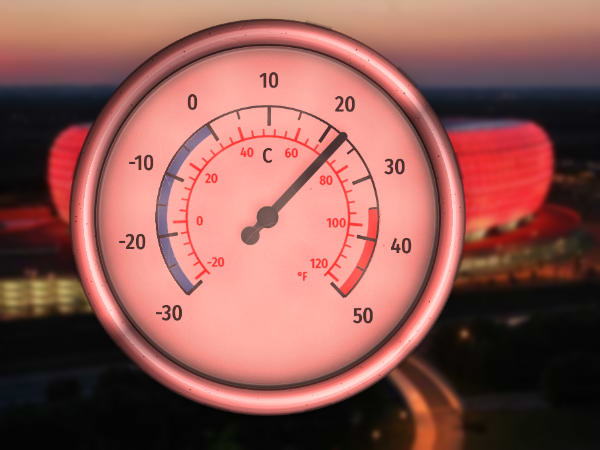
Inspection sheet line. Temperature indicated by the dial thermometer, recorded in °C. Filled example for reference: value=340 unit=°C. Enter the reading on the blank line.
value=22.5 unit=°C
